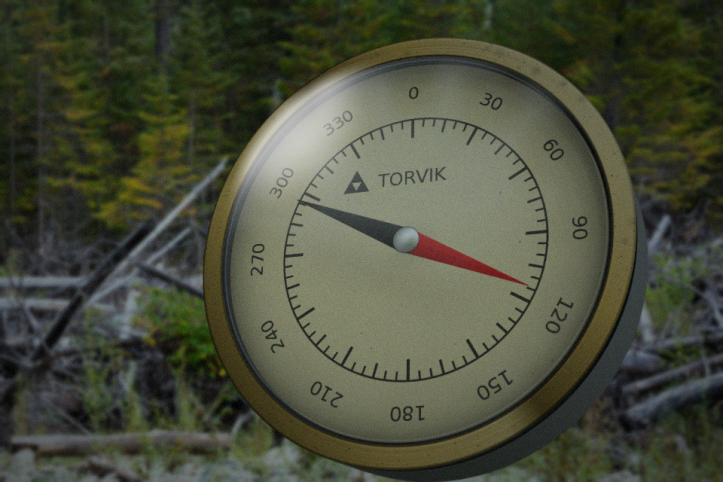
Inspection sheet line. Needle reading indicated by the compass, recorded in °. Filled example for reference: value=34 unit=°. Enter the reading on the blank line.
value=115 unit=°
